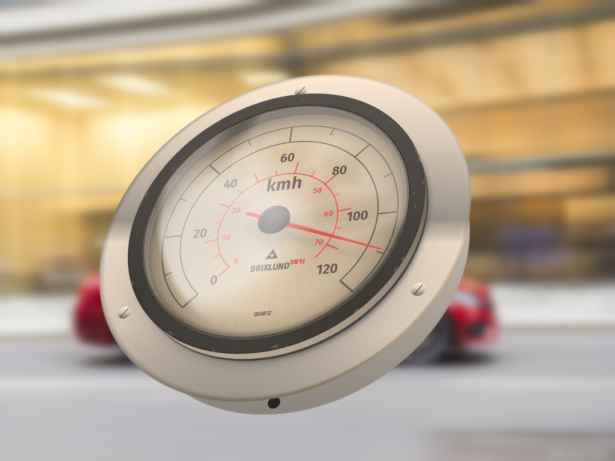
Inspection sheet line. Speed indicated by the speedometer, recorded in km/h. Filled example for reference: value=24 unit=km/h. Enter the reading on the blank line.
value=110 unit=km/h
